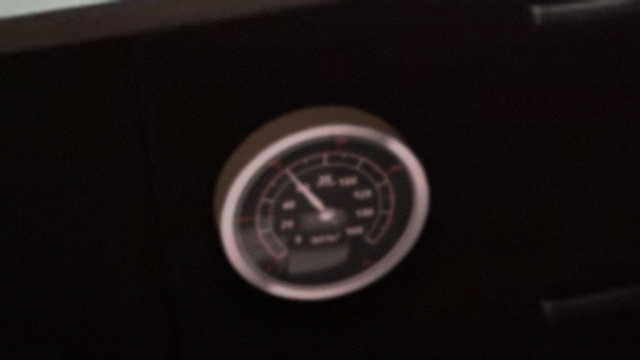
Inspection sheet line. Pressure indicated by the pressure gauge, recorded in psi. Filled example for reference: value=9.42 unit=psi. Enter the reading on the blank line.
value=60 unit=psi
